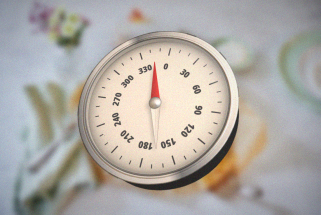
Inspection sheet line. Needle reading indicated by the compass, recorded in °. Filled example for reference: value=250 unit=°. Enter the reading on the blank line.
value=345 unit=°
